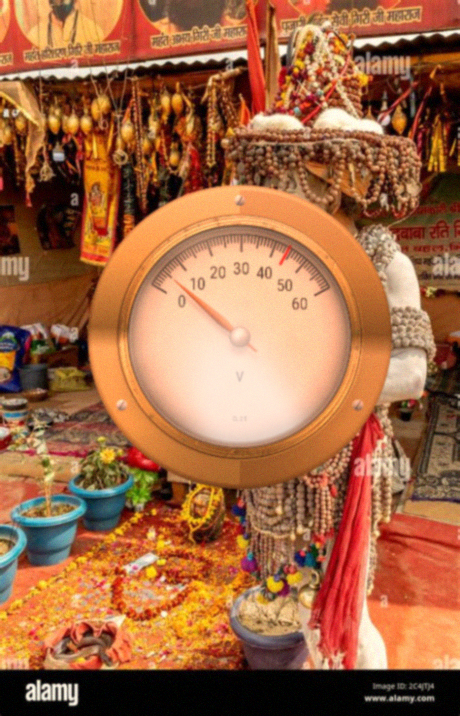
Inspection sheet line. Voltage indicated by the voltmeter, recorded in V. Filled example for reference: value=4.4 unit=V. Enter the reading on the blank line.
value=5 unit=V
